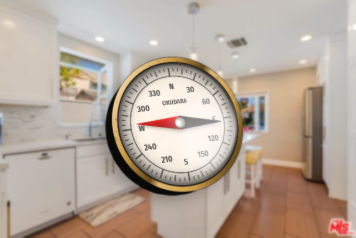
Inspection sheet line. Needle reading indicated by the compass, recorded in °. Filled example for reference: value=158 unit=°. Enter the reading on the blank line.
value=275 unit=°
